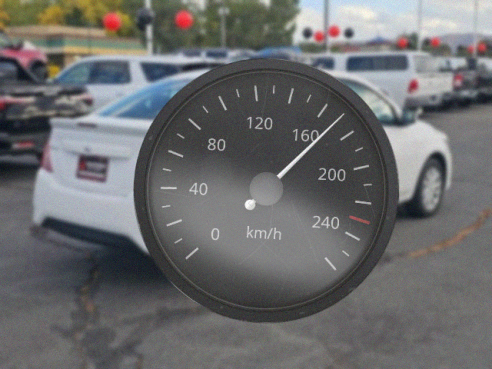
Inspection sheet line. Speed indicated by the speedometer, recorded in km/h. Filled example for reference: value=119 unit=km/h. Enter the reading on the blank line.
value=170 unit=km/h
